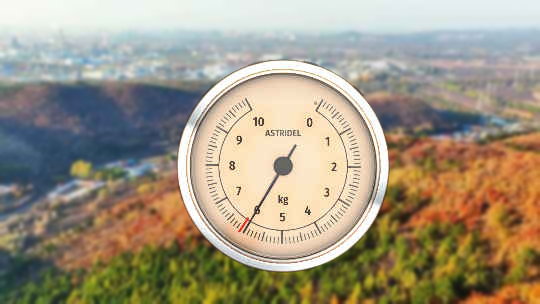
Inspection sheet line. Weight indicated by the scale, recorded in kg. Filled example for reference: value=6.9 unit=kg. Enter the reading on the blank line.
value=6 unit=kg
